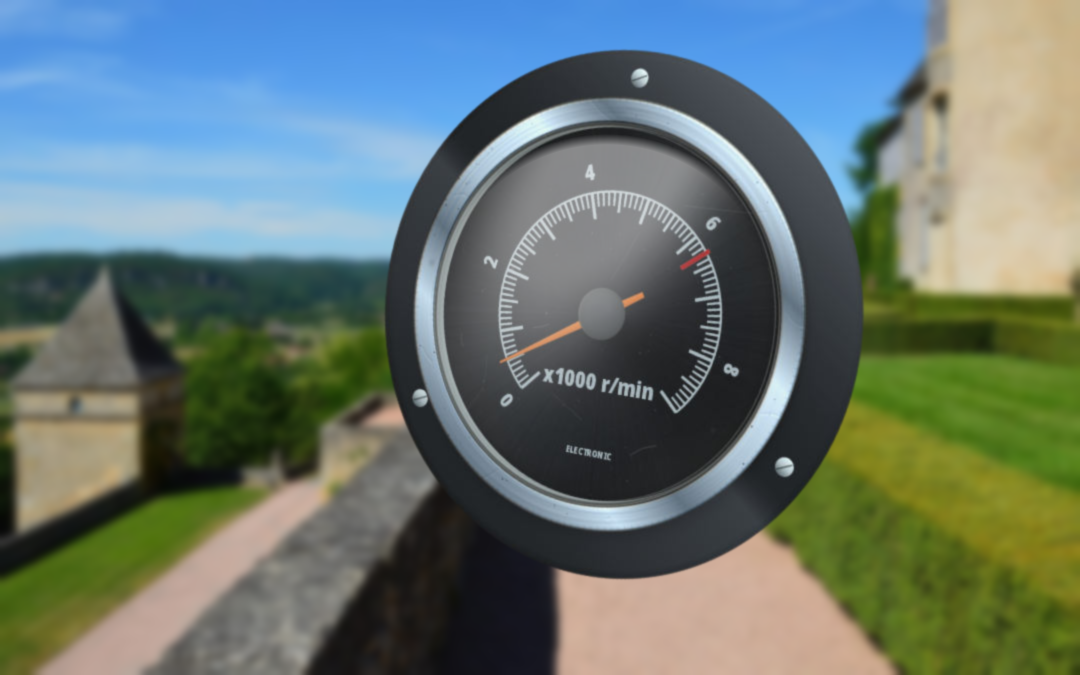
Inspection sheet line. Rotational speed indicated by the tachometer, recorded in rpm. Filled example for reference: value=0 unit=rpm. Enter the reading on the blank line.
value=500 unit=rpm
